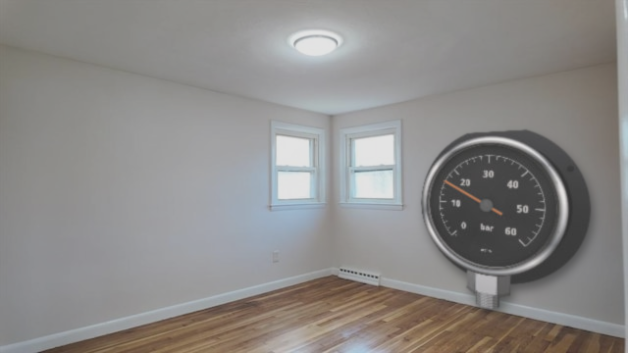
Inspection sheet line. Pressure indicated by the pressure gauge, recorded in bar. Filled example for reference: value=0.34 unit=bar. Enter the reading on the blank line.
value=16 unit=bar
